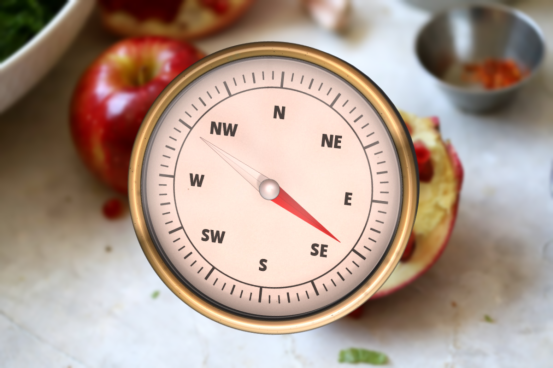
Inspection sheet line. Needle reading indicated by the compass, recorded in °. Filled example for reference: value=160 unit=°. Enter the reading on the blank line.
value=120 unit=°
